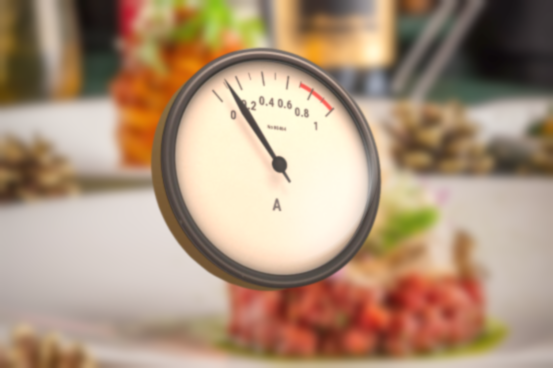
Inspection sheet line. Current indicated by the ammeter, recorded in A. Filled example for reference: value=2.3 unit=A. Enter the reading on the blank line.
value=0.1 unit=A
